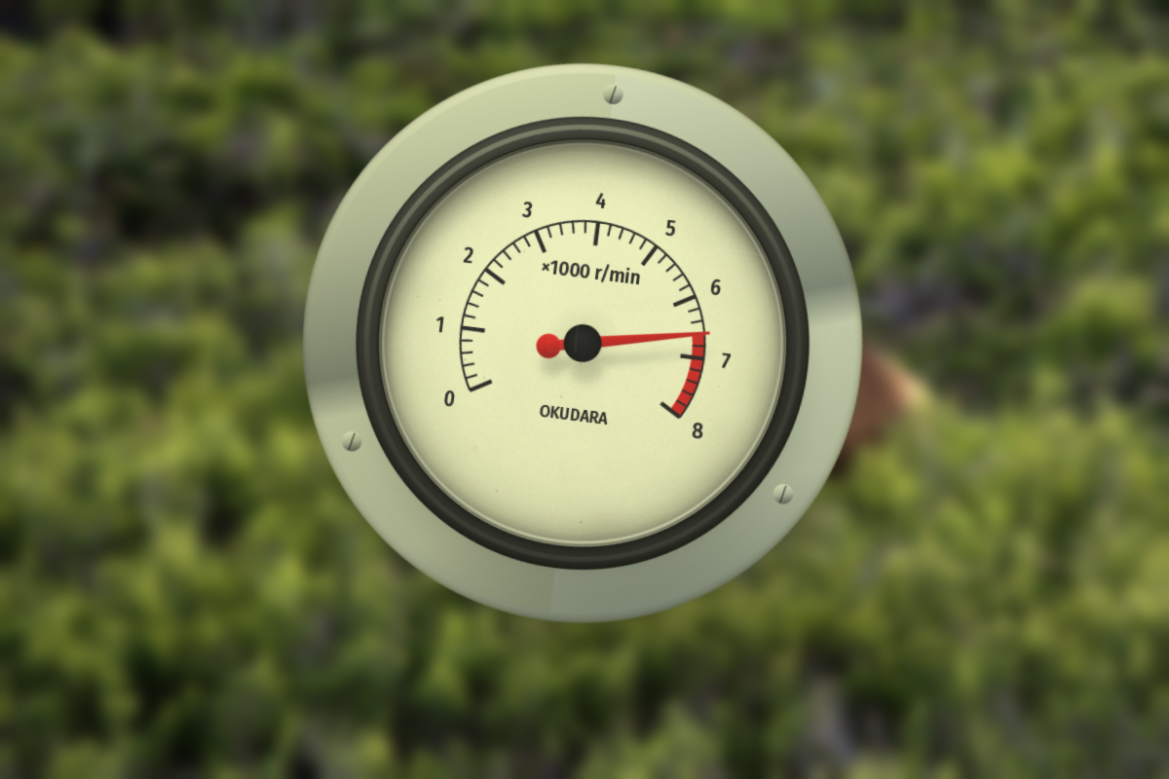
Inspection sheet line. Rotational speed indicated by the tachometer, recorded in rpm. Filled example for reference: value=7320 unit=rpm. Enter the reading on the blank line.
value=6600 unit=rpm
